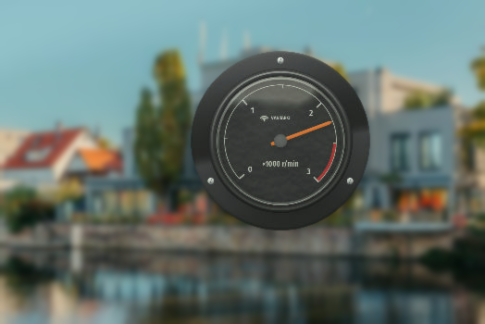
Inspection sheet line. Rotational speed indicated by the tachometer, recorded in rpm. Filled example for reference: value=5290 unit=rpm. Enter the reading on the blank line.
value=2250 unit=rpm
